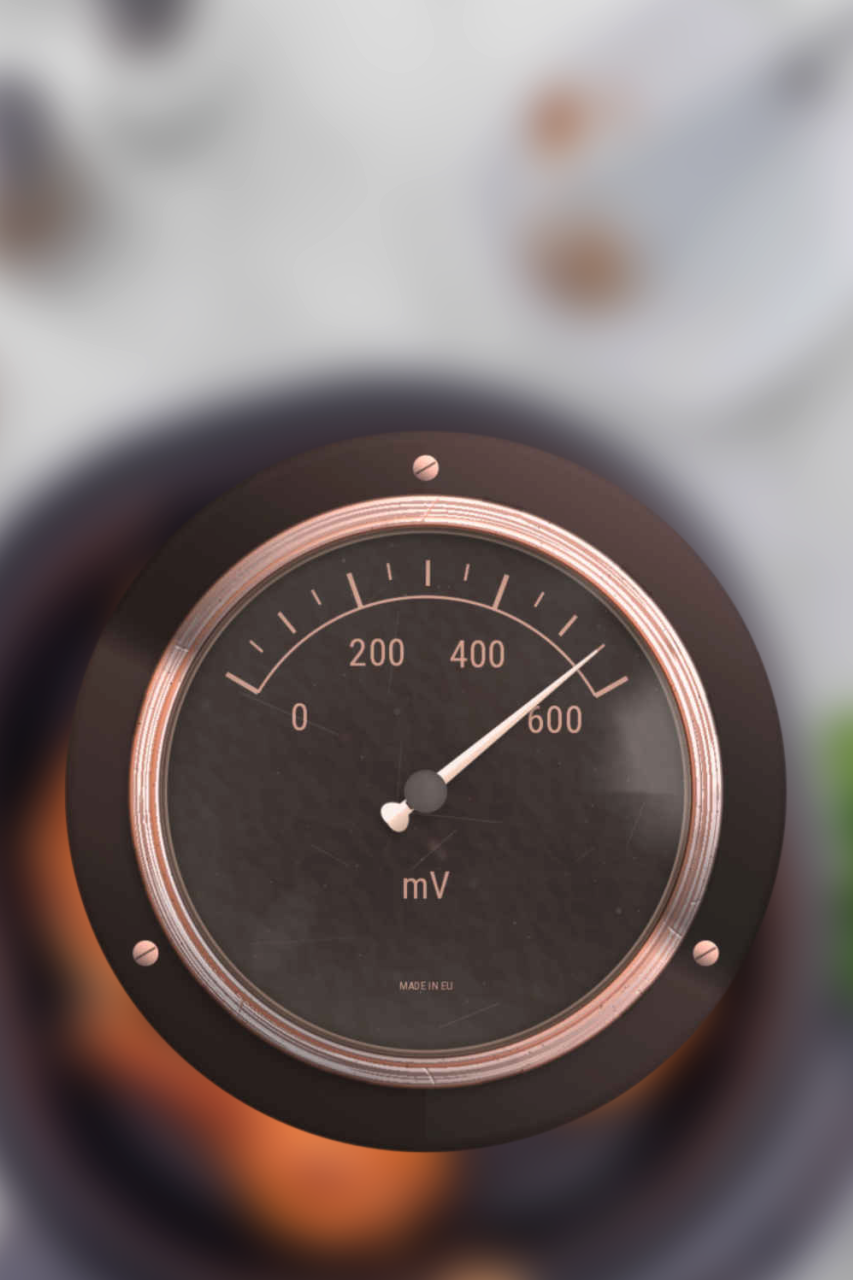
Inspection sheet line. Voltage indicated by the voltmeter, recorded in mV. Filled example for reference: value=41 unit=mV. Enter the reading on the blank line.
value=550 unit=mV
